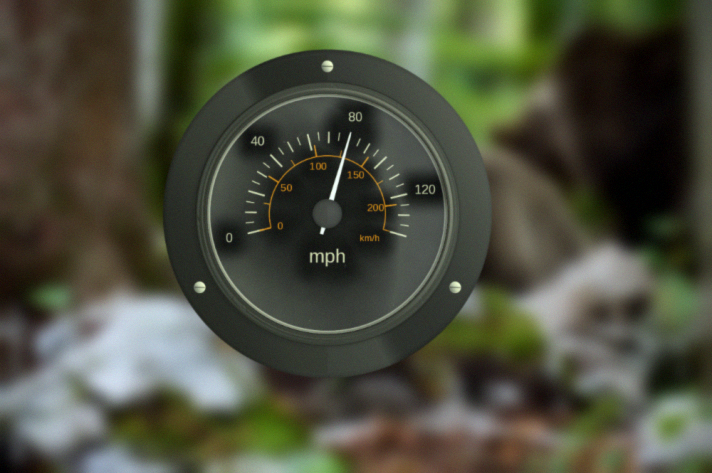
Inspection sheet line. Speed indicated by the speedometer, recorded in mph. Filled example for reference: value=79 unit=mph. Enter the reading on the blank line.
value=80 unit=mph
